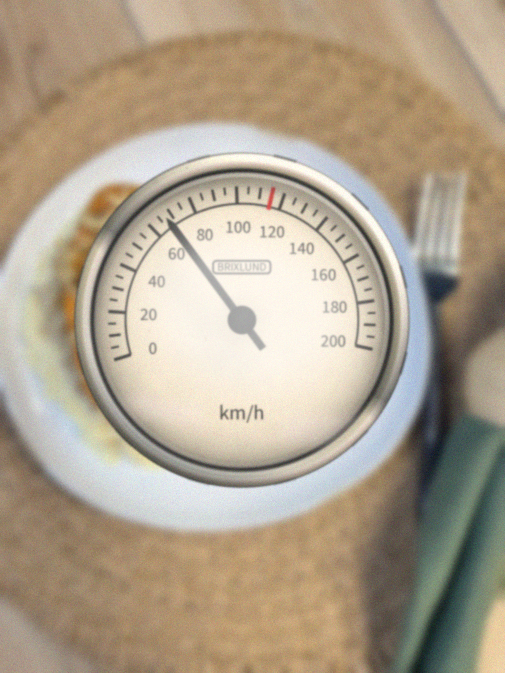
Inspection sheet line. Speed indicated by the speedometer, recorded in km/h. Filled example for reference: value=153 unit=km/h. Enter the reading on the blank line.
value=67.5 unit=km/h
